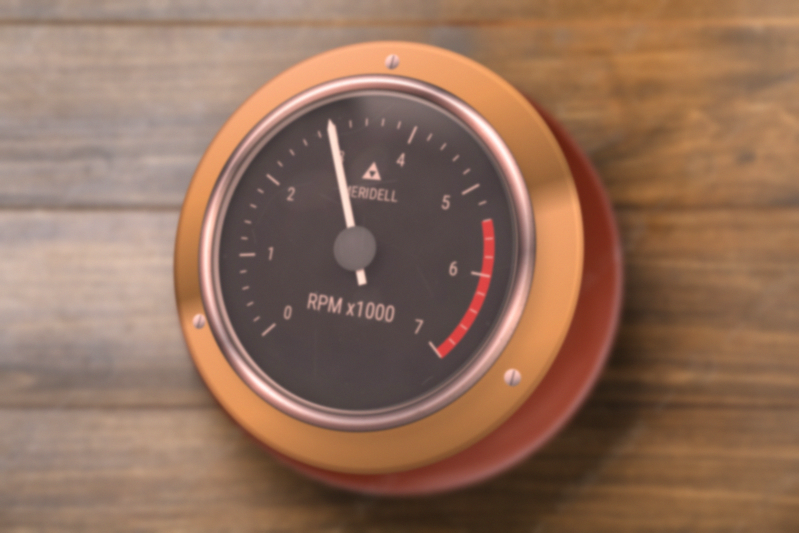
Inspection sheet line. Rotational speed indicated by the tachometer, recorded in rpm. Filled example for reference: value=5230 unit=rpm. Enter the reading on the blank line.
value=3000 unit=rpm
